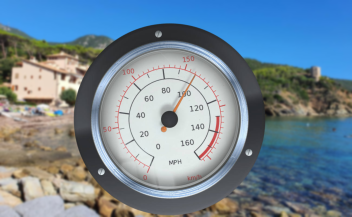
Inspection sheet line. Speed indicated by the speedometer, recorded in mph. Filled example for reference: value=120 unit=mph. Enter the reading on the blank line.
value=100 unit=mph
